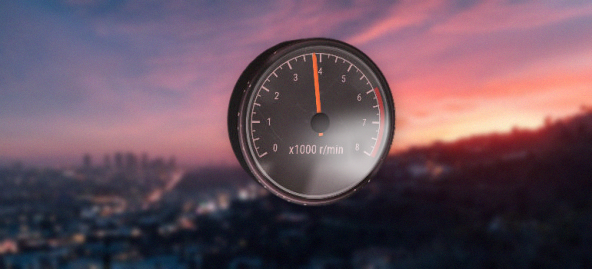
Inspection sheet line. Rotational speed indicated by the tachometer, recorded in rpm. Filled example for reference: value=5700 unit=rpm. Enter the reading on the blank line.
value=3750 unit=rpm
